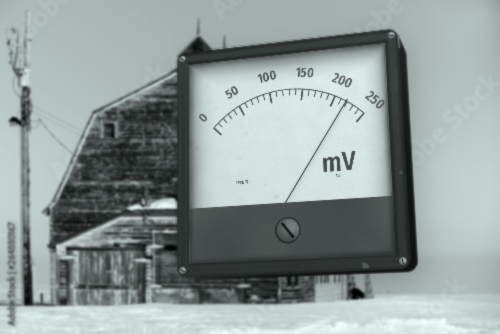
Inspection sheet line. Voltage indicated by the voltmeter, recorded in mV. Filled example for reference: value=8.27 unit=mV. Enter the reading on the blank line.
value=220 unit=mV
